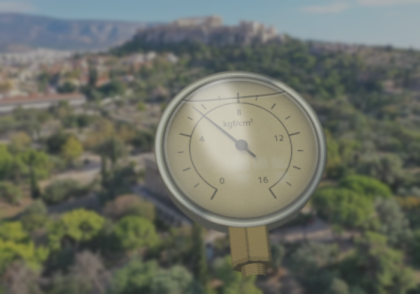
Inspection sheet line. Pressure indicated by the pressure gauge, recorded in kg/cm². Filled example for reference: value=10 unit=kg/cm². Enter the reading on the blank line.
value=5.5 unit=kg/cm²
